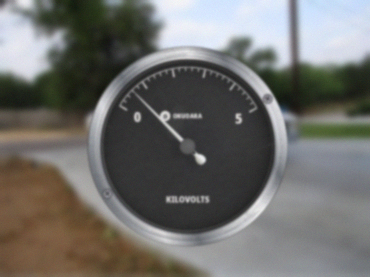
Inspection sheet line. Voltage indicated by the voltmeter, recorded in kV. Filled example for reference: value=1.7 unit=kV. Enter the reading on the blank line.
value=0.6 unit=kV
